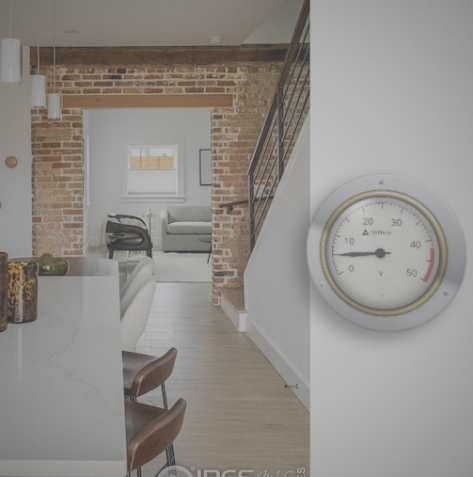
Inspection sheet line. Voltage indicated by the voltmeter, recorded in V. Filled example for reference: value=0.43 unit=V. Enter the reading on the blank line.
value=5 unit=V
